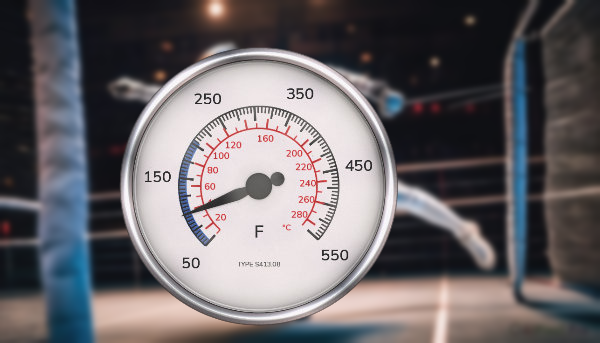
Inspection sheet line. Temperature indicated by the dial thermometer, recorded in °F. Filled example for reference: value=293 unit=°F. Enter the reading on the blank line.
value=100 unit=°F
